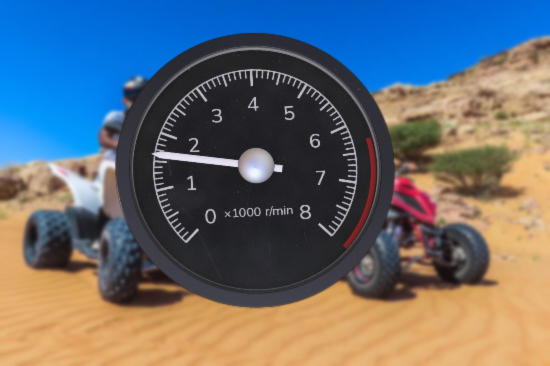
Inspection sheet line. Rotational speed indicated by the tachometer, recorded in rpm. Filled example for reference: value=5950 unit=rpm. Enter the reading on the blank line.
value=1600 unit=rpm
